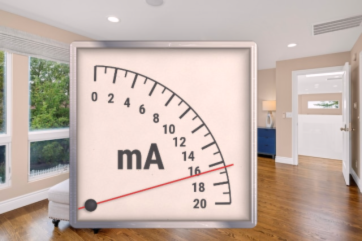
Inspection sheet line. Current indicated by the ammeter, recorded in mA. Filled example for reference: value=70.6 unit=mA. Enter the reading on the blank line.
value=16.5 unit=mA
